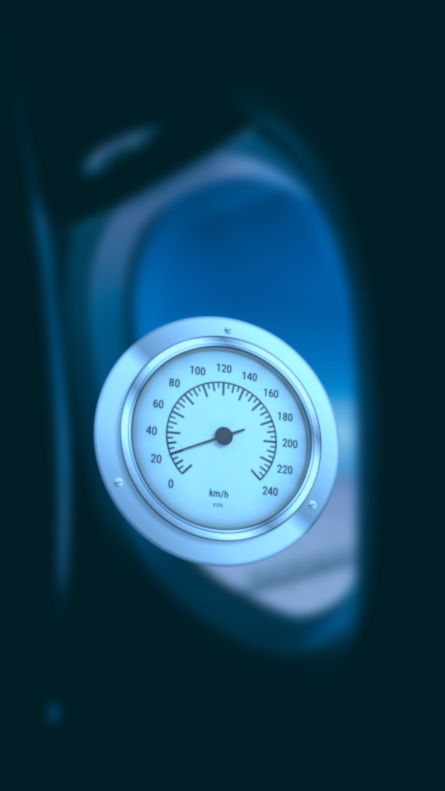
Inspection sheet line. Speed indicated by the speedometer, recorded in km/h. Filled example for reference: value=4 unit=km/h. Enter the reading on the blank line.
value=20 unit=km/h
